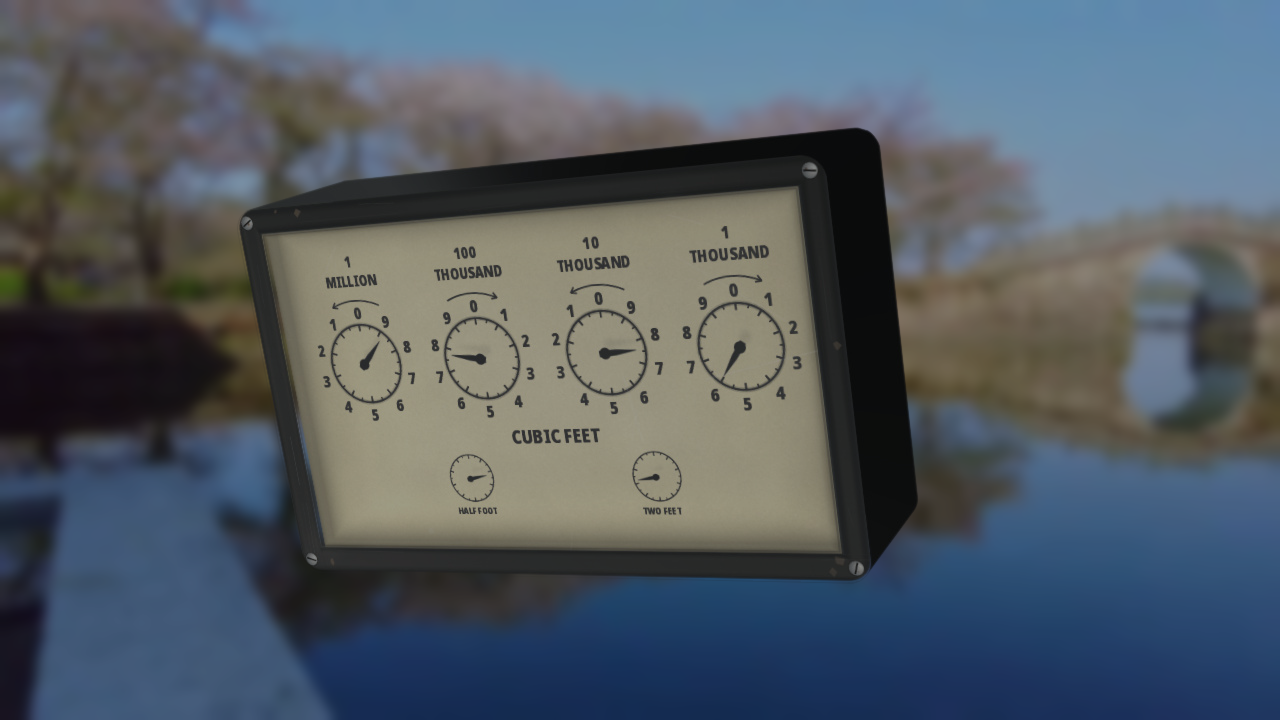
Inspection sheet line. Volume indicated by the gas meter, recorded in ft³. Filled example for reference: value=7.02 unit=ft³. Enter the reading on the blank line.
value=877600 unit=ft³
